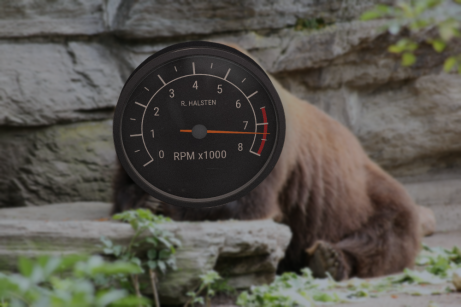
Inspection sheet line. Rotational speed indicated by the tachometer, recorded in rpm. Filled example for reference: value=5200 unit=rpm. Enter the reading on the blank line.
value=7250 unit=rpm
